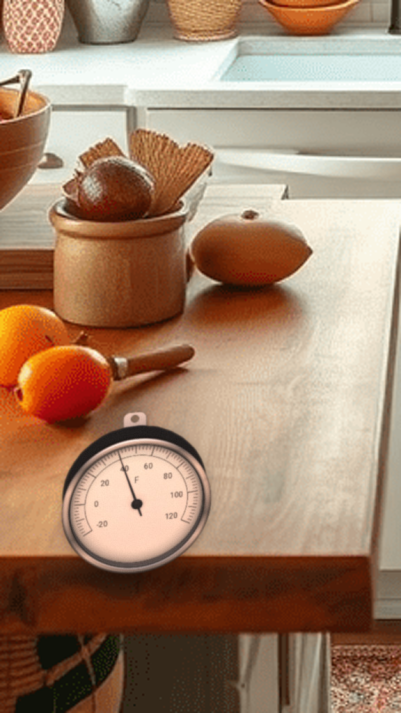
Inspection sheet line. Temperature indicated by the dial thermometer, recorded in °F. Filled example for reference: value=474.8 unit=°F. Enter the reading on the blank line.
value=40 unit=°F
